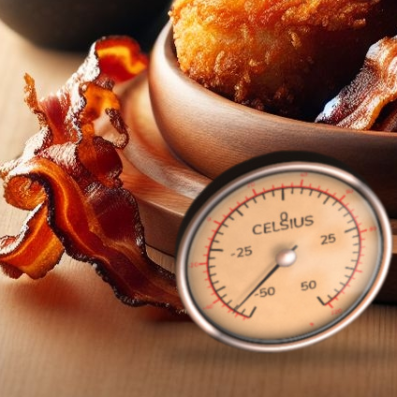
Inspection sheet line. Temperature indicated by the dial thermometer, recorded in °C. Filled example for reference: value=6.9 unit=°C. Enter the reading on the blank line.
value=-45 unit=°C
